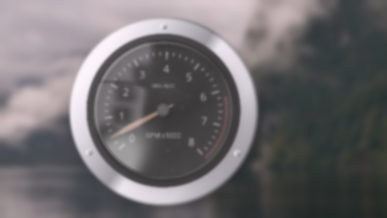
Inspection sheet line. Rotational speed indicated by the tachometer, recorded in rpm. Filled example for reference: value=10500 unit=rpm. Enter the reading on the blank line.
value=400 unit=rpm
